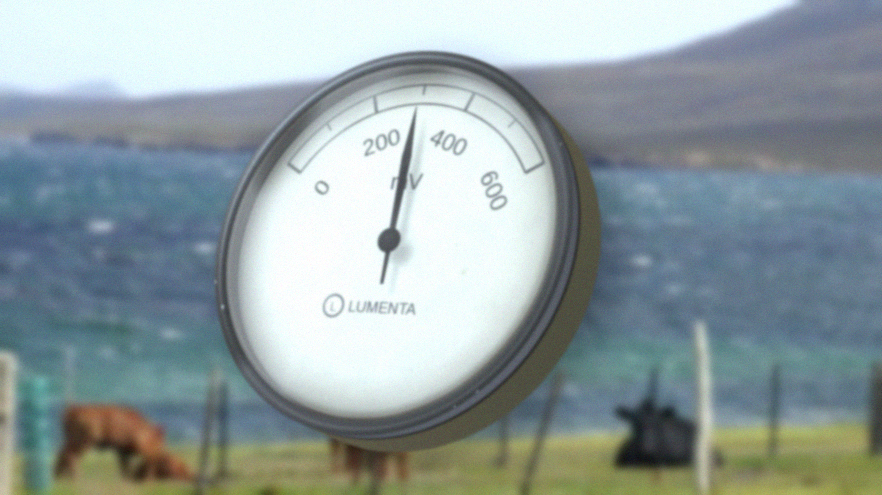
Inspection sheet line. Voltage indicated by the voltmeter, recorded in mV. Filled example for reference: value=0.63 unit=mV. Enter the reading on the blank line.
value=300 unit=mV
